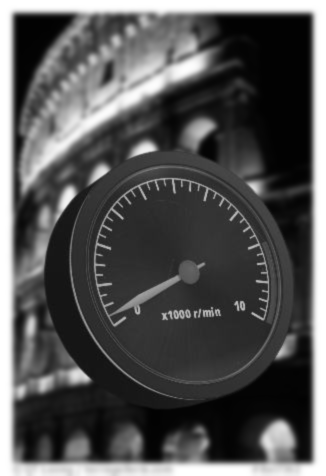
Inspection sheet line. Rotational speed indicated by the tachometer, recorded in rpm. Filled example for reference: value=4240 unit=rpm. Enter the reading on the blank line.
value=250 unit=rpm
